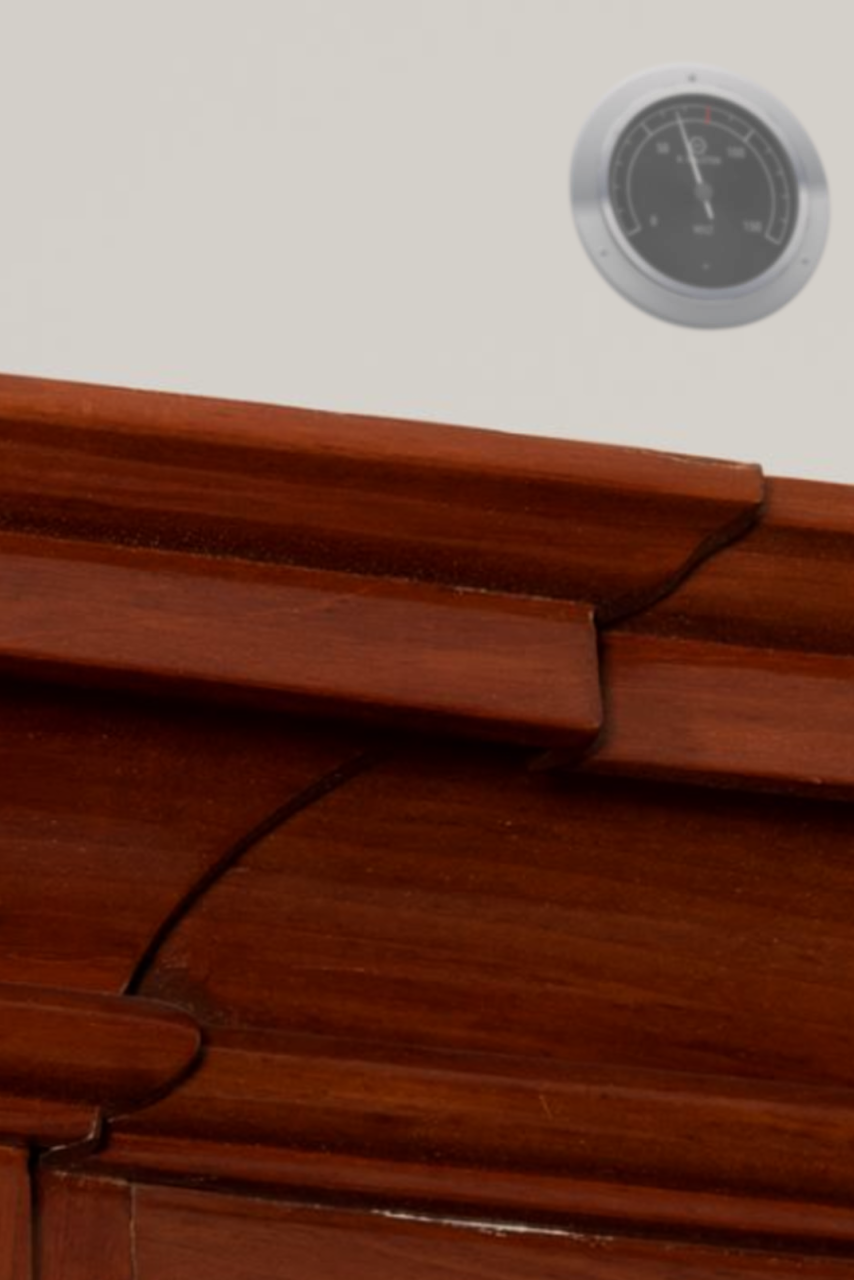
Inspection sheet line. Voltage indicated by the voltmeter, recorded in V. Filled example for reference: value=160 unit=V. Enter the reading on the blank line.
value=65 unit=V
